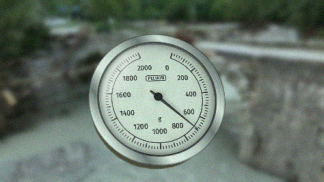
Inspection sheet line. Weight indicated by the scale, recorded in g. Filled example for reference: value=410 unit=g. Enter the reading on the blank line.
value=700 unit=g
